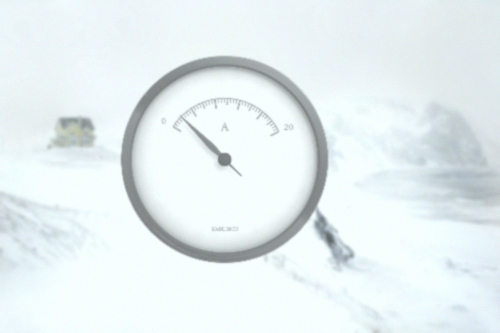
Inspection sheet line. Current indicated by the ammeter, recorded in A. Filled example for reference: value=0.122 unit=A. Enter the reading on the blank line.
value=2 unit=A
